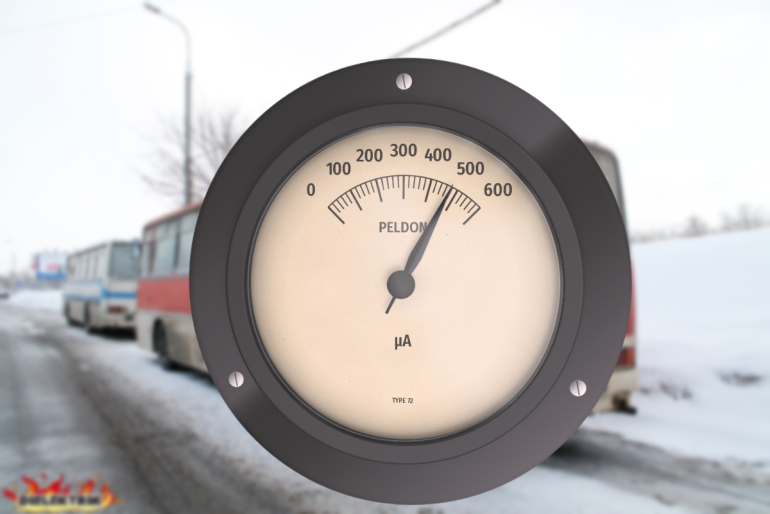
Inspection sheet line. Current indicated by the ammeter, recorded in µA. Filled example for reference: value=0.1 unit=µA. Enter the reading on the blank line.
value=480 unit=µA
